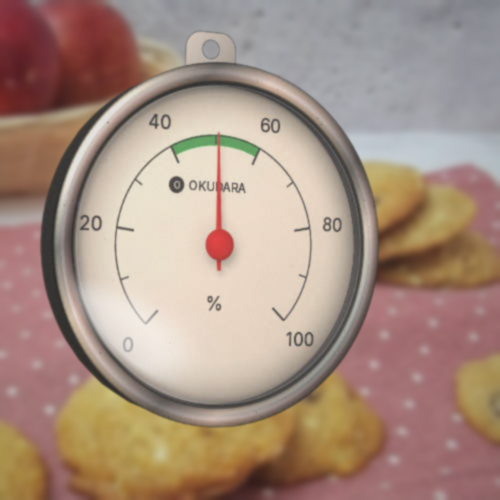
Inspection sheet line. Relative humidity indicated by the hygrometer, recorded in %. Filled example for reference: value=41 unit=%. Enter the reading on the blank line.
value=50 unit=%
